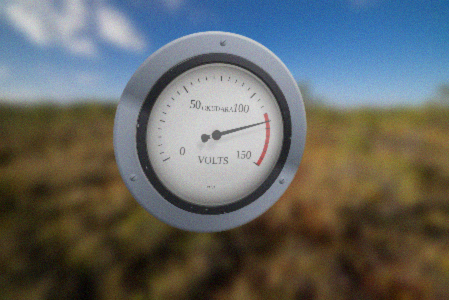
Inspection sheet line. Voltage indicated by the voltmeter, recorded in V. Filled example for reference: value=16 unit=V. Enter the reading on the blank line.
value=120 unit=V
